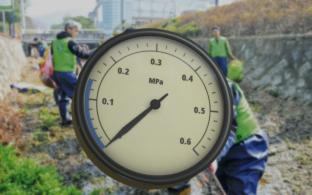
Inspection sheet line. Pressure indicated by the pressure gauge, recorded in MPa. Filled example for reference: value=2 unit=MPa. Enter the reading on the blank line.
value=0 unit=MPa
